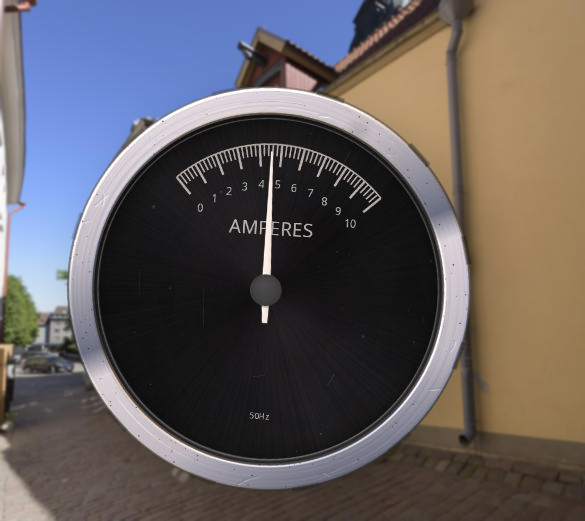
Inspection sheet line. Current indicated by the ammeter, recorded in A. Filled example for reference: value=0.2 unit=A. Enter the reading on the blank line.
value=4.6 unit=A
